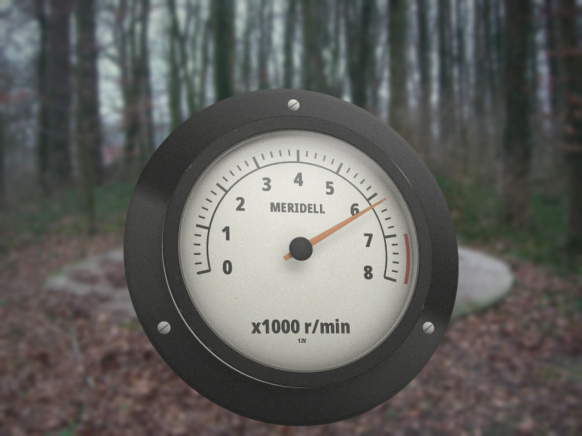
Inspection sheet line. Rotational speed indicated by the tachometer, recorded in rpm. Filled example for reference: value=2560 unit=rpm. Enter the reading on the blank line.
value=6200 unit=rpm
